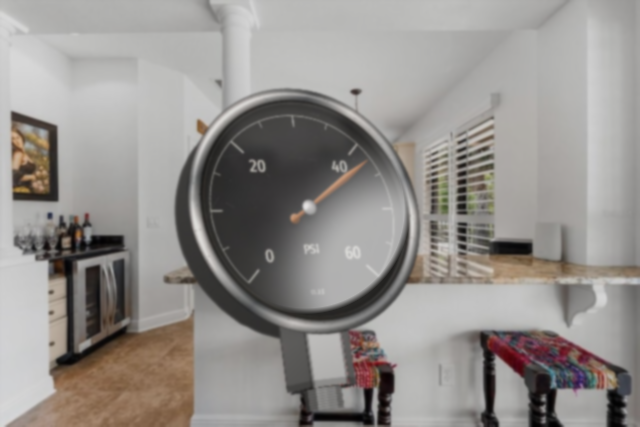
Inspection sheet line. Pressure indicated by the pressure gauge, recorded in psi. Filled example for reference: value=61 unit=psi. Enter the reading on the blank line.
value=42.5 unit=psi
